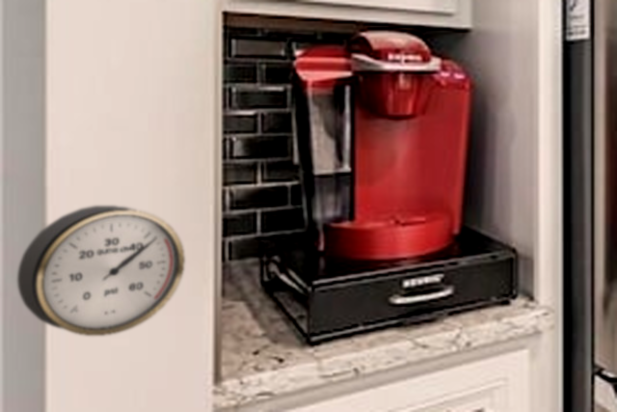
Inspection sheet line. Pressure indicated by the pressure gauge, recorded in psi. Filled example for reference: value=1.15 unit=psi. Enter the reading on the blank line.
value=42 unit=psi
